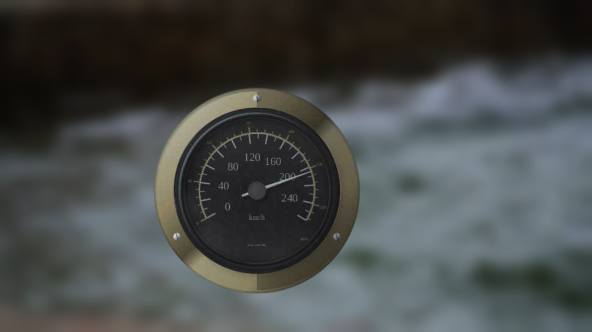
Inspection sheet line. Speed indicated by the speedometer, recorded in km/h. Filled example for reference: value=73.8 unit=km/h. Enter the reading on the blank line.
value=205 unit=km/h
